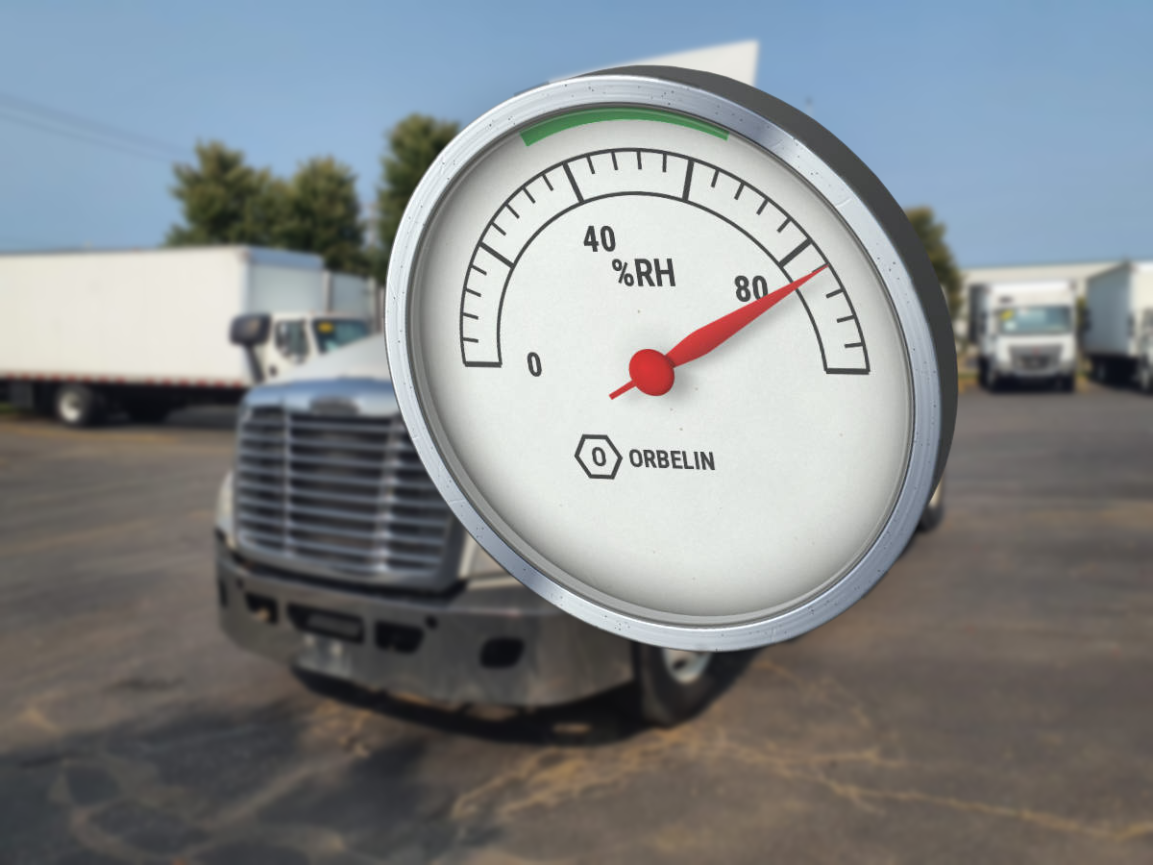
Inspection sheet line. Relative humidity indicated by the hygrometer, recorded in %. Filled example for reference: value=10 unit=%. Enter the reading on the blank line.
value=84 unit=%
